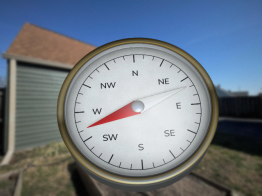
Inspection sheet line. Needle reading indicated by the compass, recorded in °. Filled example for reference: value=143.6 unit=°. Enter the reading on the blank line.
value=250 unit=°
